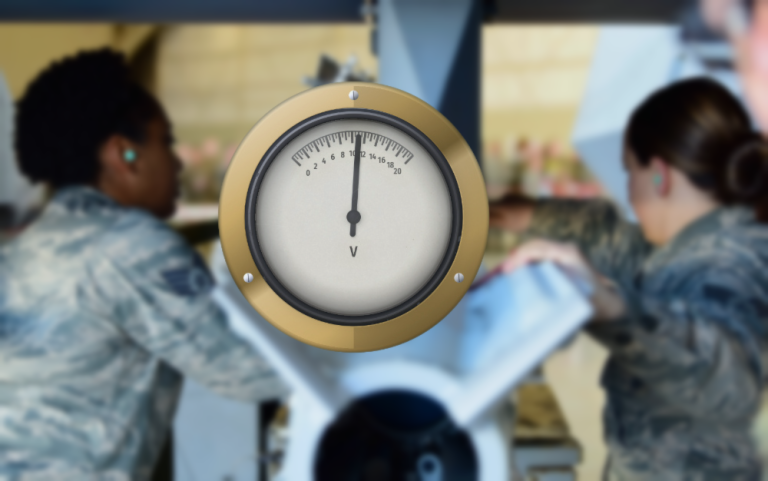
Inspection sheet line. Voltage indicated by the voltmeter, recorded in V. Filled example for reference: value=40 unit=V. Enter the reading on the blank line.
value=11 unit=V
